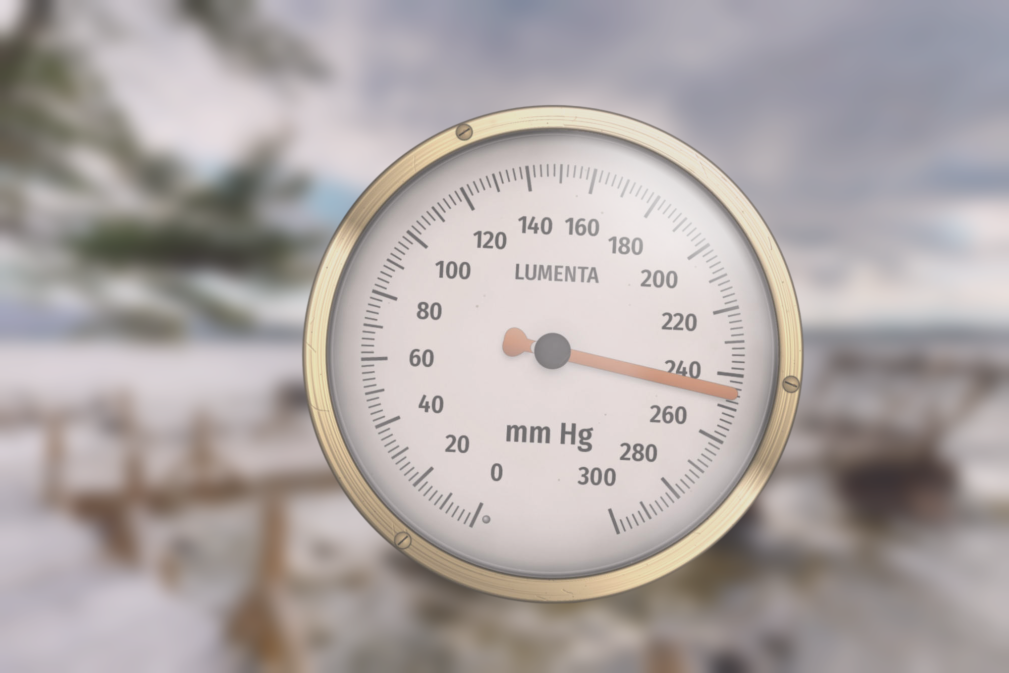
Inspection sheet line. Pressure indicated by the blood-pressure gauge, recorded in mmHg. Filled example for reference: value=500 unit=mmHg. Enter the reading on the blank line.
value=246 unit=mmHg
